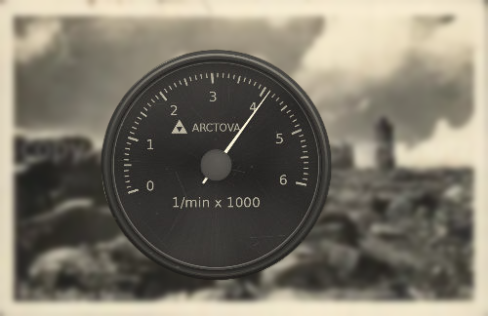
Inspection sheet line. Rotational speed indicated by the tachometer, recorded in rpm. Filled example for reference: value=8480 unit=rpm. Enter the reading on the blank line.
value=4100 unit=rpm
